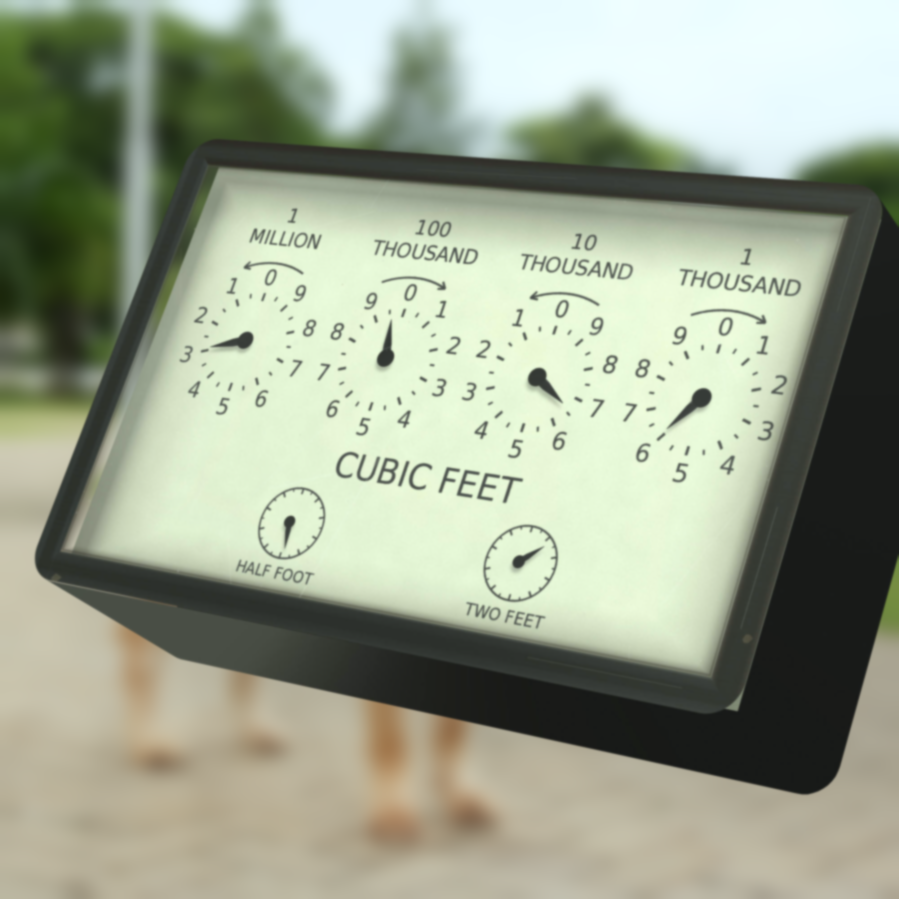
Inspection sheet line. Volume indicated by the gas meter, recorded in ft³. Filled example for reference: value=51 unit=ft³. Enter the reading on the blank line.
value=296600 unit=ft³
